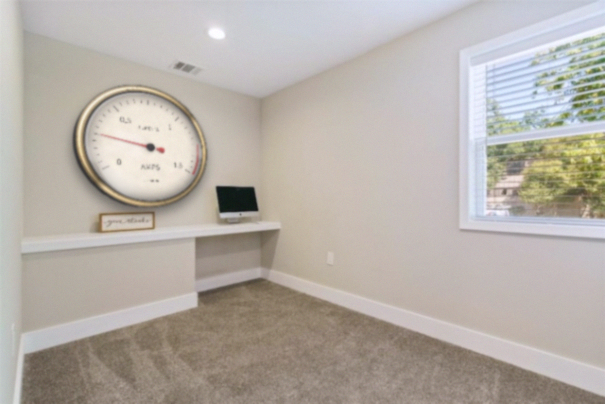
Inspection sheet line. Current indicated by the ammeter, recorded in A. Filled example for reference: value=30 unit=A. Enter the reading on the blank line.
value=0.25 unit=A
